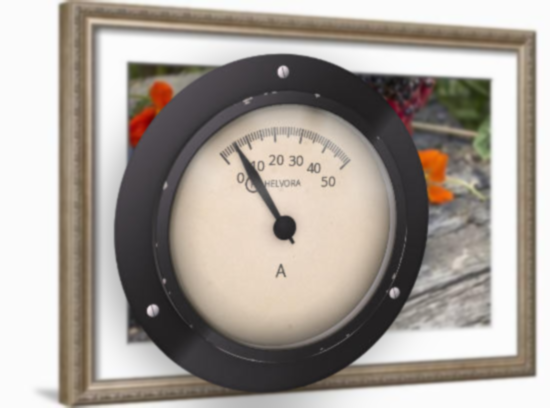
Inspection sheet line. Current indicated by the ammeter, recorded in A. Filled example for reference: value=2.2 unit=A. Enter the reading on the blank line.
value=5 unit=A
